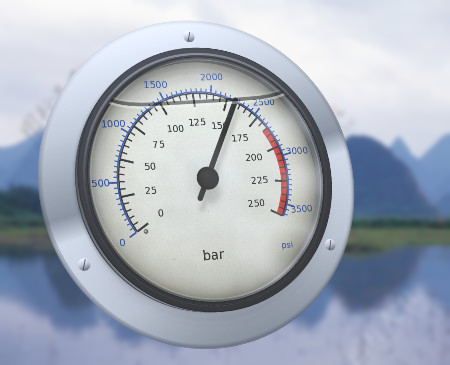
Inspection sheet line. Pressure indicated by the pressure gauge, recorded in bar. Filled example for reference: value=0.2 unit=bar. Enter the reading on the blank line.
value=155 unit=bar
